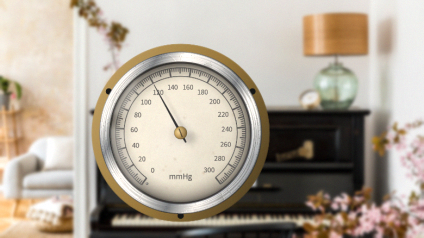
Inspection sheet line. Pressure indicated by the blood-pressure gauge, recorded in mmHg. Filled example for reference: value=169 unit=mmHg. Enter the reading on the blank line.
value=120 unit=mmHg
